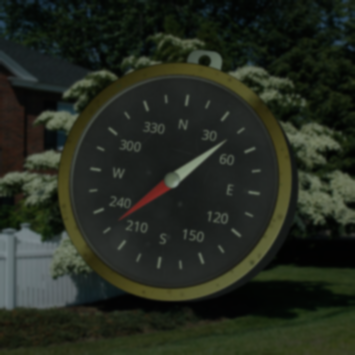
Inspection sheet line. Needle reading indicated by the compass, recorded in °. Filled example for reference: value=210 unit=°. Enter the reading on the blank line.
value=225 unit=°
